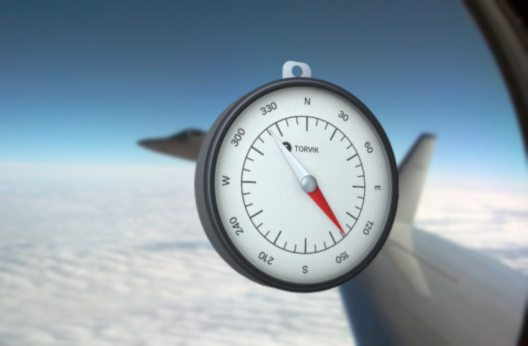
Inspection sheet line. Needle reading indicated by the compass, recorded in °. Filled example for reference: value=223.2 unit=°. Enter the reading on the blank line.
value=140 unit=°
